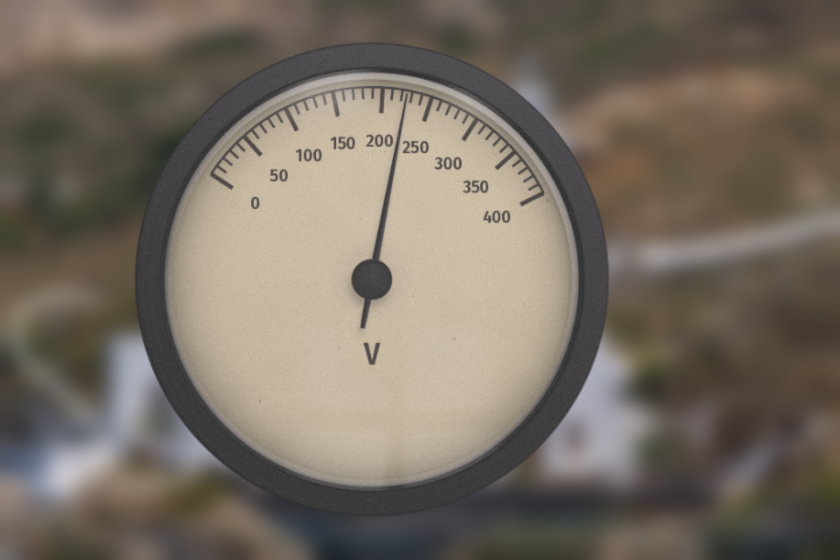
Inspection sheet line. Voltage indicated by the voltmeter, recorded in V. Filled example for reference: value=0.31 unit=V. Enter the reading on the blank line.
value=225 unit=V
